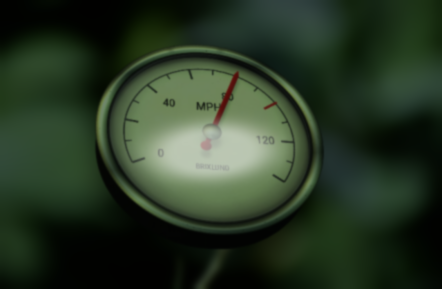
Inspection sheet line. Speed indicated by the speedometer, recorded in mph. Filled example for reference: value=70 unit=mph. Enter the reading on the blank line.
value=80 unit=mph
